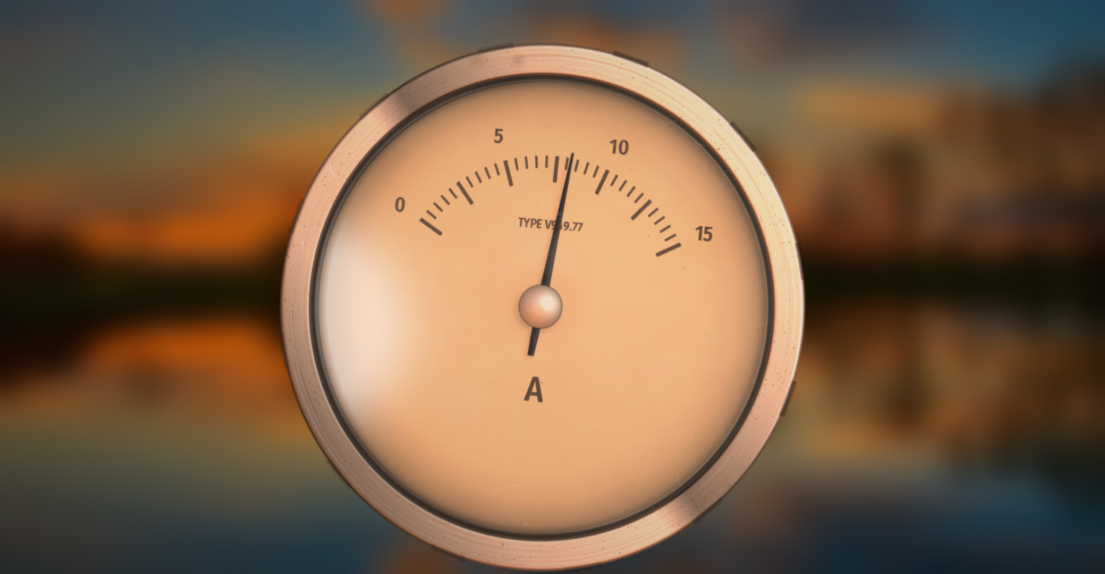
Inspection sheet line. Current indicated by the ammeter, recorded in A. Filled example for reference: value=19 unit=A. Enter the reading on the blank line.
value=8.25 unit=A
